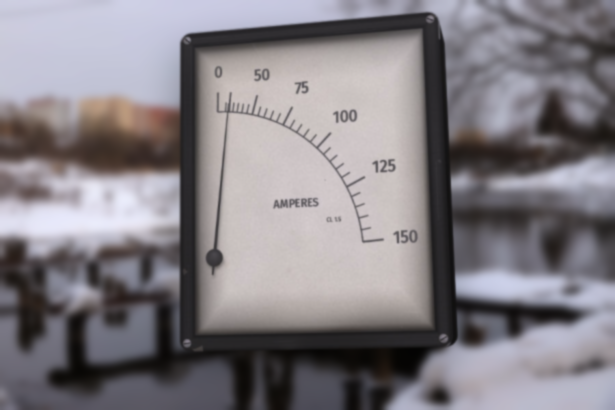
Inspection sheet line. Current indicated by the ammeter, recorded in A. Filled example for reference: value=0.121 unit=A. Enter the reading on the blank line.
value=25 unit=A
